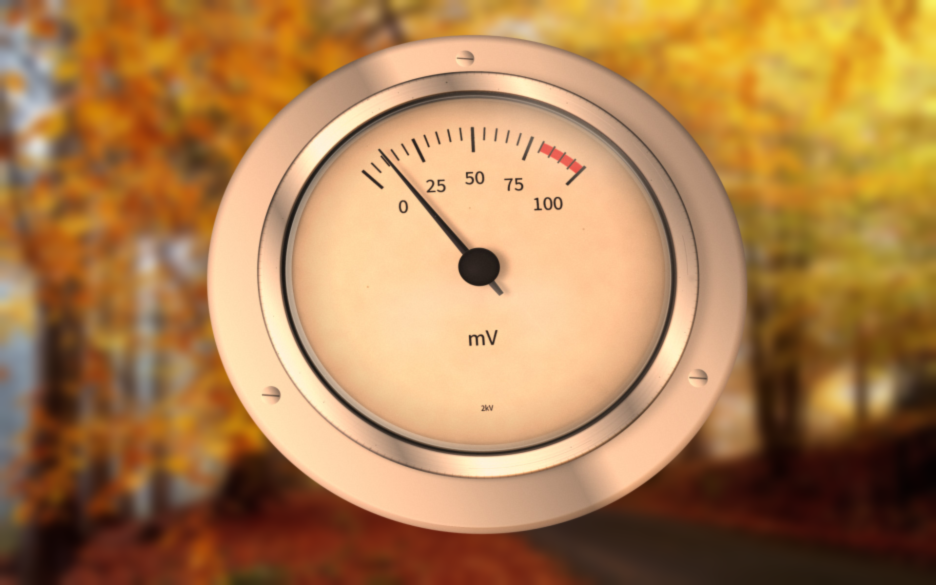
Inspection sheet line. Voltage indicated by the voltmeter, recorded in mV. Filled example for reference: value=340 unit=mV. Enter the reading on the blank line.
value=10 unit=mV
